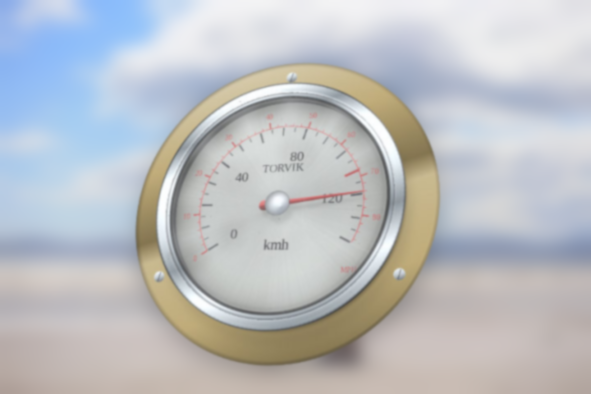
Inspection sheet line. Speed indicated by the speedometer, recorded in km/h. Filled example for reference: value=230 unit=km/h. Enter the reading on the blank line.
value=120 unit=km/h
